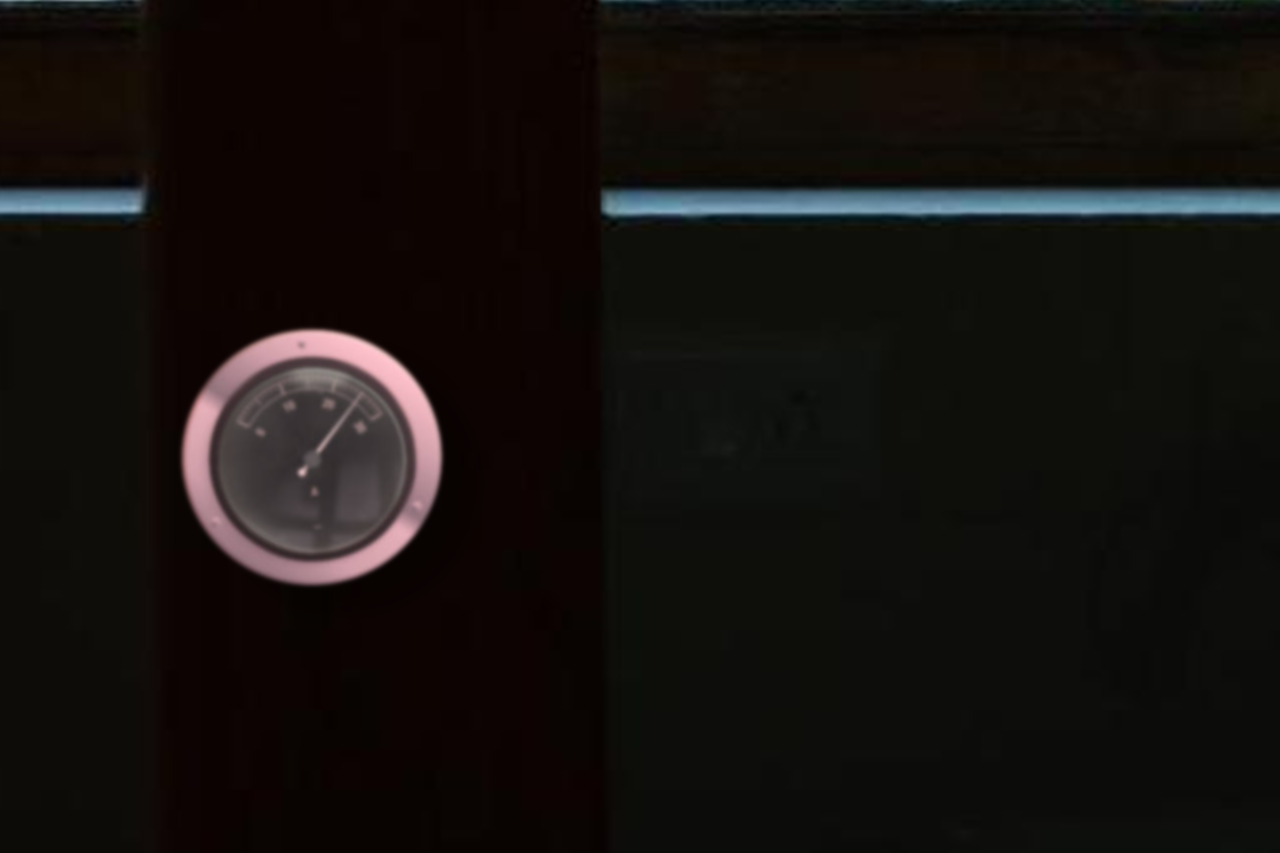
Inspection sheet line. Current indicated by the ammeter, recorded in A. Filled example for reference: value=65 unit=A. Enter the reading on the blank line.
value=25 unit=A
